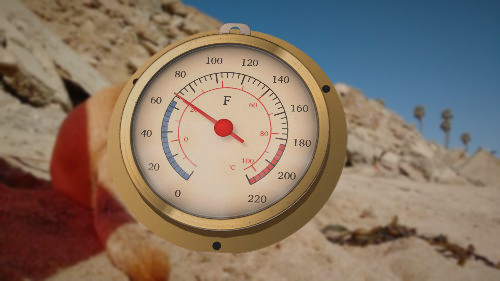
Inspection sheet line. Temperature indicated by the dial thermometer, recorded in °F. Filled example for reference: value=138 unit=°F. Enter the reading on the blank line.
value=68 unit=°F
